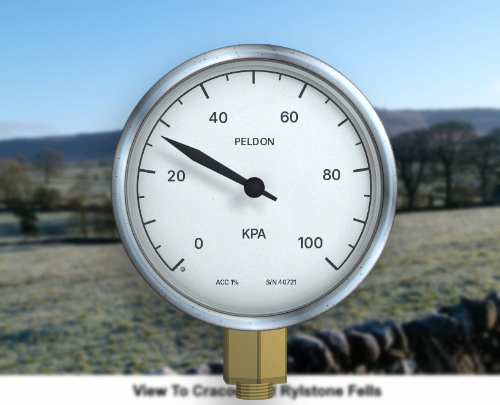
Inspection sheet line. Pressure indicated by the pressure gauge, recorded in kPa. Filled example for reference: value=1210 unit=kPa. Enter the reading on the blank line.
value=27.5 unit=kPa
